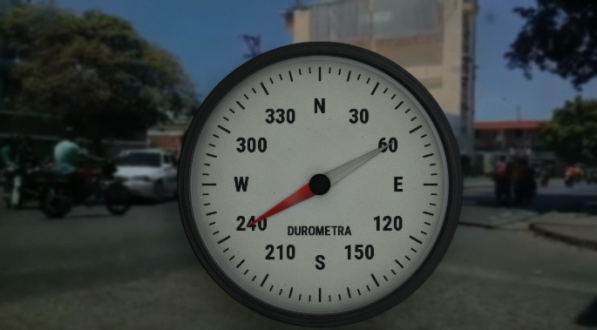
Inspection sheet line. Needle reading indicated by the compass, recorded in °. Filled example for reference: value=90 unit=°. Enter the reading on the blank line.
value=240 unit=°
